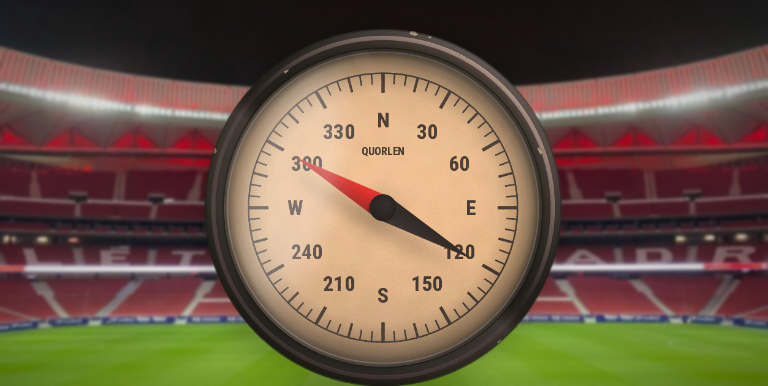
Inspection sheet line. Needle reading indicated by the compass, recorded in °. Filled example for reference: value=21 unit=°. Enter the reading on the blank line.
value=300 unit=°
